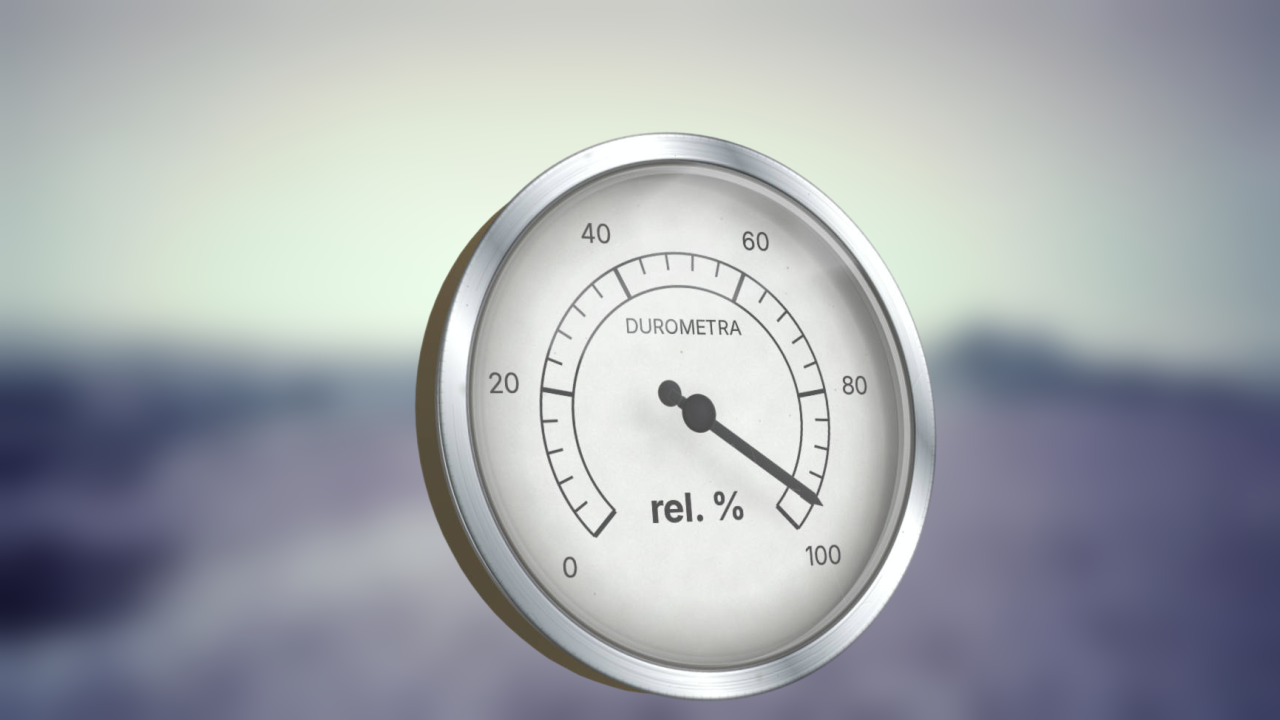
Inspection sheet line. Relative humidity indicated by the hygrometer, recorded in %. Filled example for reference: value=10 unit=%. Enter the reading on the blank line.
value=96 unit=%
